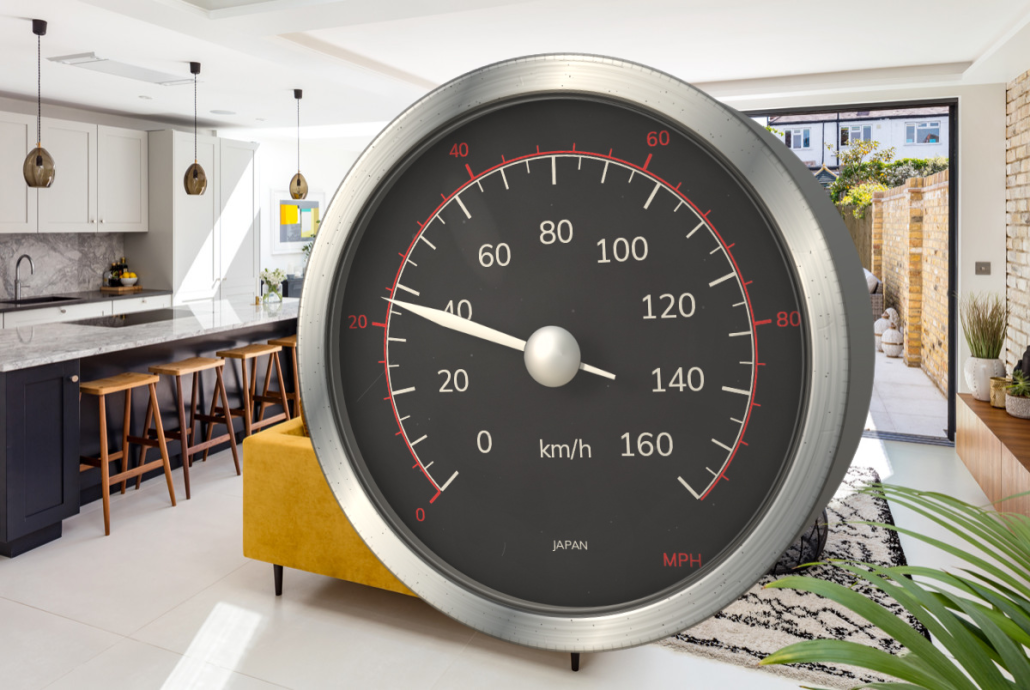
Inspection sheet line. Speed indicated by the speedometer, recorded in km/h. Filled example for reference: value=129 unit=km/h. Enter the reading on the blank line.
value=37.5 unit=km/h
